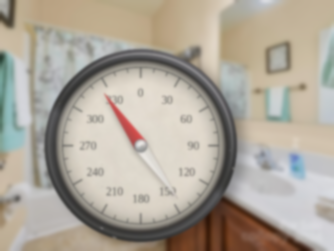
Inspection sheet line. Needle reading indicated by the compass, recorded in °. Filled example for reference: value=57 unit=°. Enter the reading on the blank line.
value=325 unit=°
